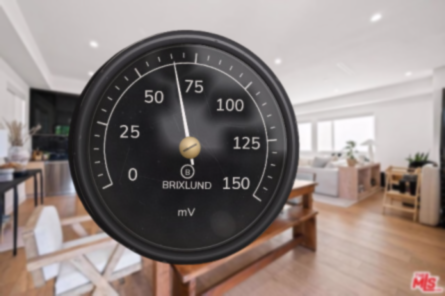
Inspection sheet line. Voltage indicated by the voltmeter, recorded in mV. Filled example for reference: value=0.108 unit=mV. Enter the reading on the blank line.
value=65 unit=mV
